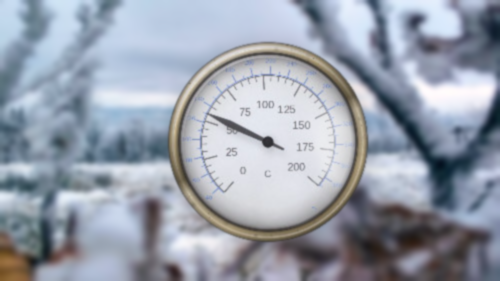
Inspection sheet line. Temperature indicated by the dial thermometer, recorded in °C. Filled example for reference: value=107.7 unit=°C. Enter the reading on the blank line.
value=55 unit=°C
